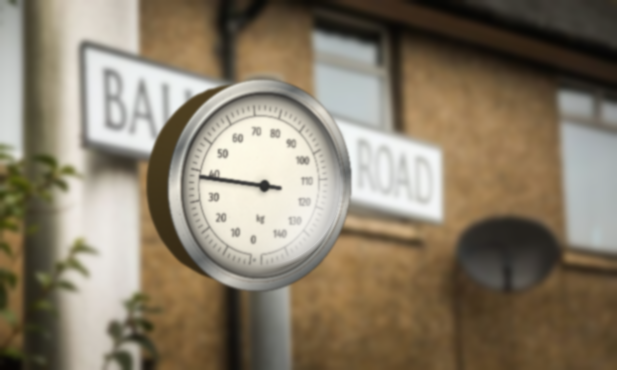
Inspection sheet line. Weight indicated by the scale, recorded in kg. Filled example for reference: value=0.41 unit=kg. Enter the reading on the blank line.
value=38 unit=kg
